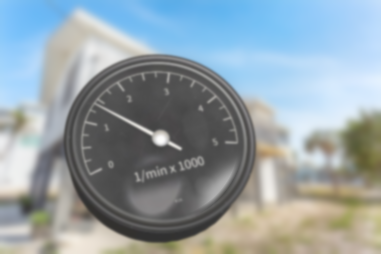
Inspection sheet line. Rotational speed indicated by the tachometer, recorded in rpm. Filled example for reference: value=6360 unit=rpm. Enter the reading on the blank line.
value=1375 unit=rpm
